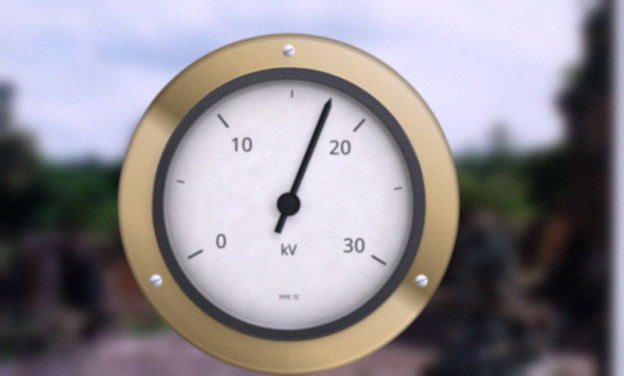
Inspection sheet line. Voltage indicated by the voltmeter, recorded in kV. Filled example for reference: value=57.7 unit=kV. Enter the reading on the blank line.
value=17.5 unit=kV
